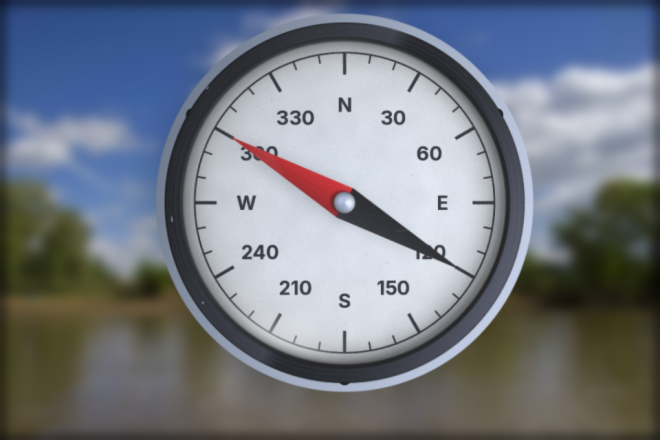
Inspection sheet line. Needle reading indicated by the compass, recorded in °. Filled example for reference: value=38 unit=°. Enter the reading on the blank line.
value=300 unit=°
